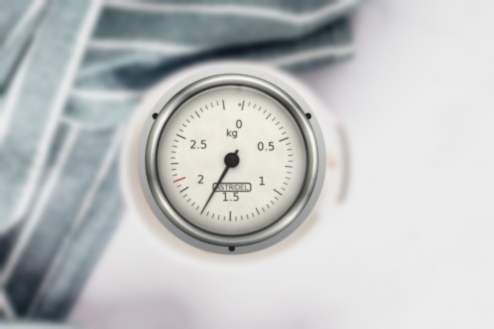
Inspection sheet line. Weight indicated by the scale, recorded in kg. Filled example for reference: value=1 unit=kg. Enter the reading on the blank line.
value=1.75 unit=kg
